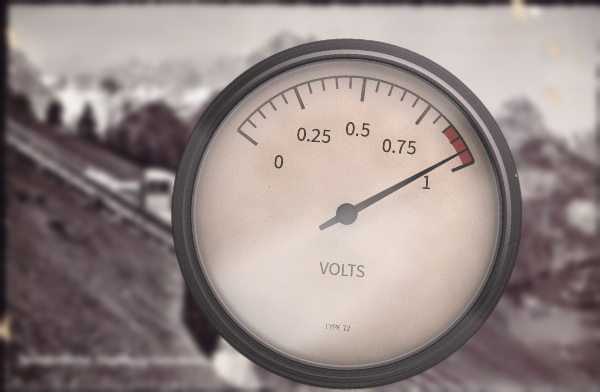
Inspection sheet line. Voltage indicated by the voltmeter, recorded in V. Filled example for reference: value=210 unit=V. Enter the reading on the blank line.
value=0.95 unit=V
